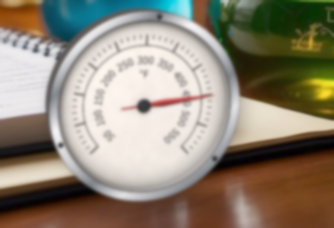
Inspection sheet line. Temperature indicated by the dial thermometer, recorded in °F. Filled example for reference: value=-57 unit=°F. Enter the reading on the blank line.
value=450 unit=°F
